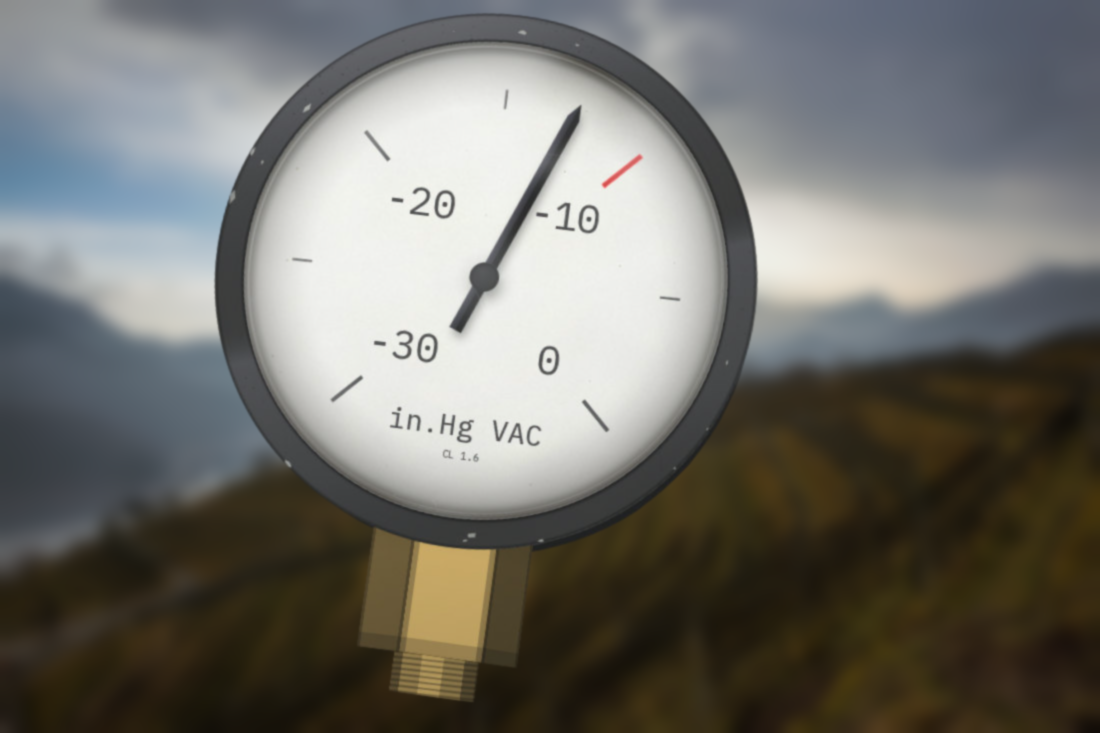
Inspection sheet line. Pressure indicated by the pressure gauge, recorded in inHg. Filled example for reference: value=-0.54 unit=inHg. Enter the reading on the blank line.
value=-12.5 unit=inHg
